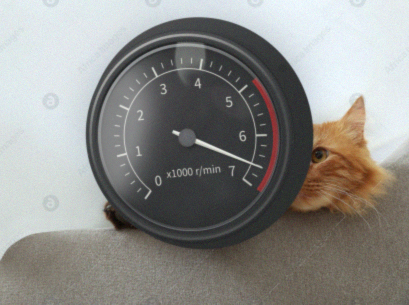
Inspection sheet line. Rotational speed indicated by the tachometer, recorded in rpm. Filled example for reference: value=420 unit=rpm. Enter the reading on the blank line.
value=6600 unit=rpm
